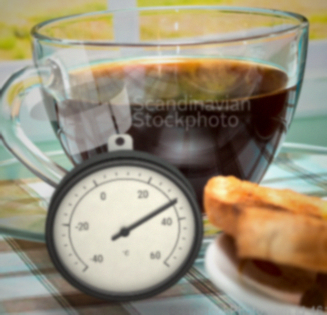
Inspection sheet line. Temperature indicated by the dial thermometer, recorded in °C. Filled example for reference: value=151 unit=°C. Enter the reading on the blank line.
value=32 unit=°C
